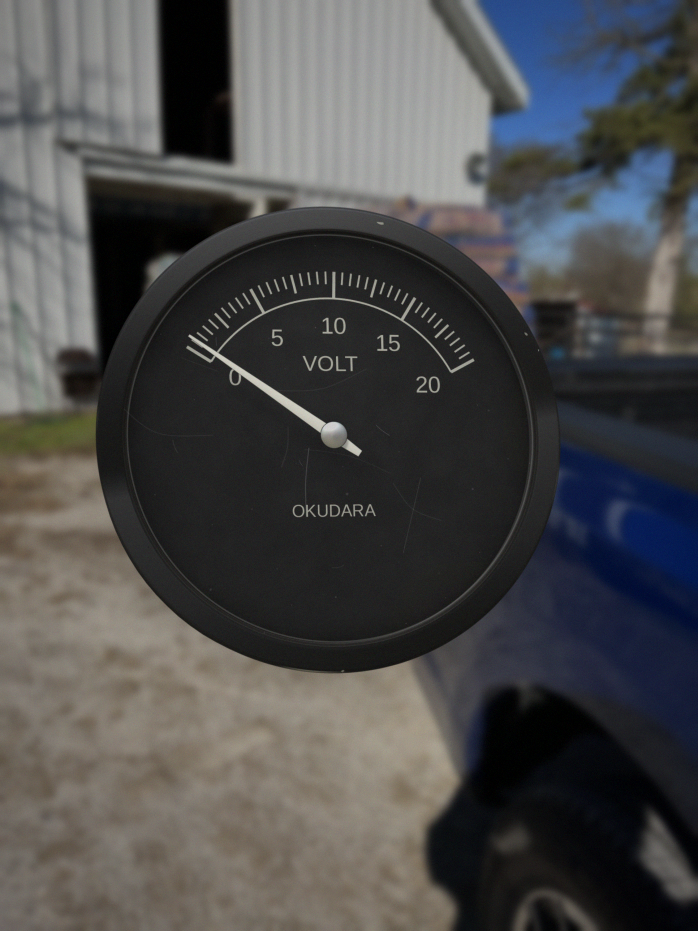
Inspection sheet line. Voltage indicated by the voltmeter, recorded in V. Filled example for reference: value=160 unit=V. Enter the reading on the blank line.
value=0.5 unit=V
